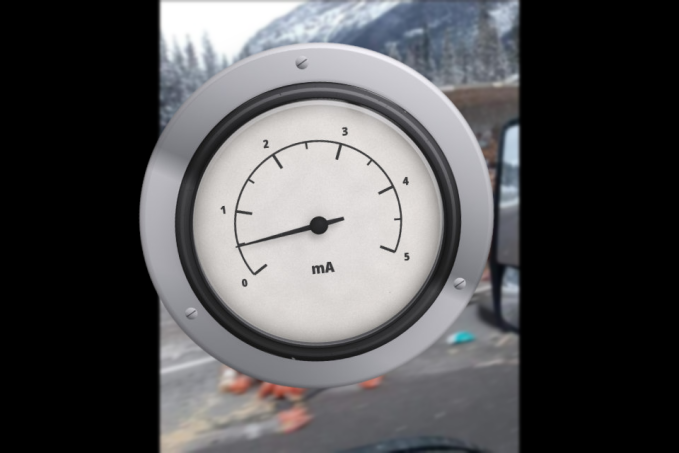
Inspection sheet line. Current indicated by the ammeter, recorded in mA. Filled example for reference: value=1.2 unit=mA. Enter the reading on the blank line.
value=0.5 unit=mA
